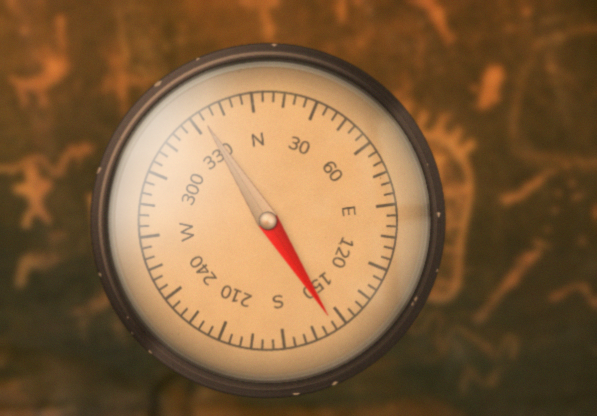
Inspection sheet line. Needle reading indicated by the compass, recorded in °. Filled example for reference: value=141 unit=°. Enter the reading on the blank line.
value=155 unit=°
